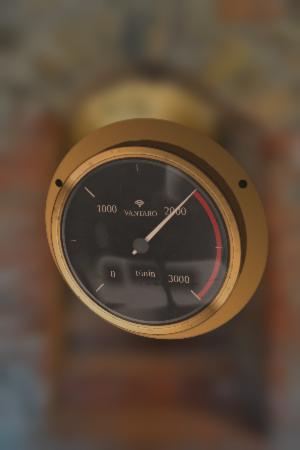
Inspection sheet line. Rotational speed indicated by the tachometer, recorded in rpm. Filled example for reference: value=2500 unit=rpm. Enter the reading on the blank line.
value=2000 unit=rpm
